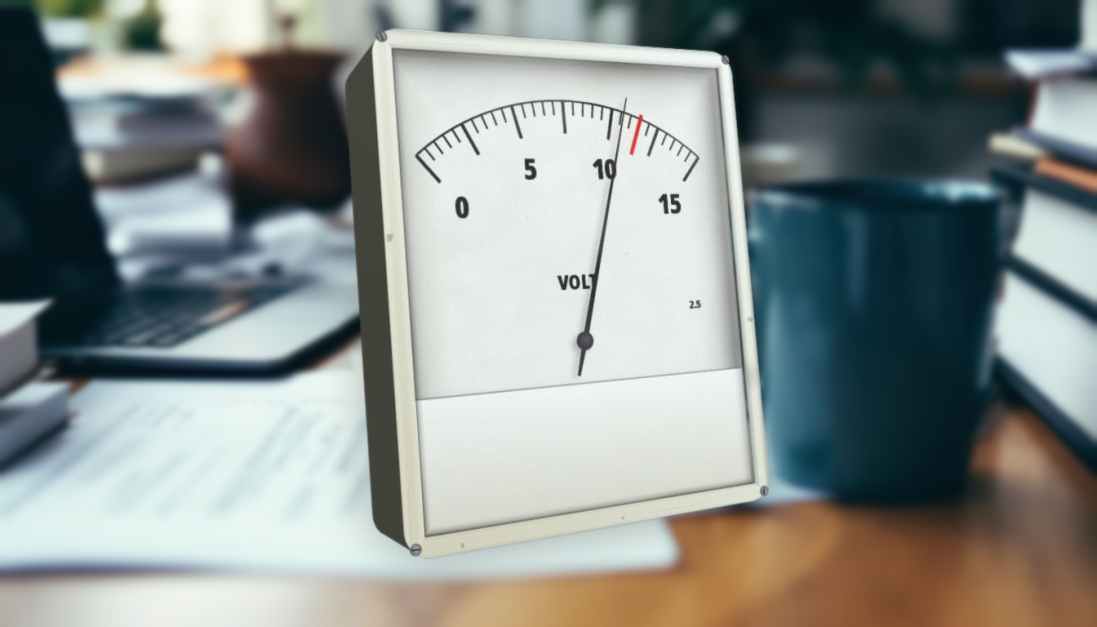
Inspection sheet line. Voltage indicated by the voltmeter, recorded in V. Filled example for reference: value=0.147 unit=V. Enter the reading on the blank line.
value=10.5 unit=V
